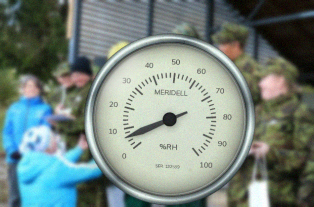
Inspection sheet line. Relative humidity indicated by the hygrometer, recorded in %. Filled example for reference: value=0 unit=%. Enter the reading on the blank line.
value=6 unit=%
